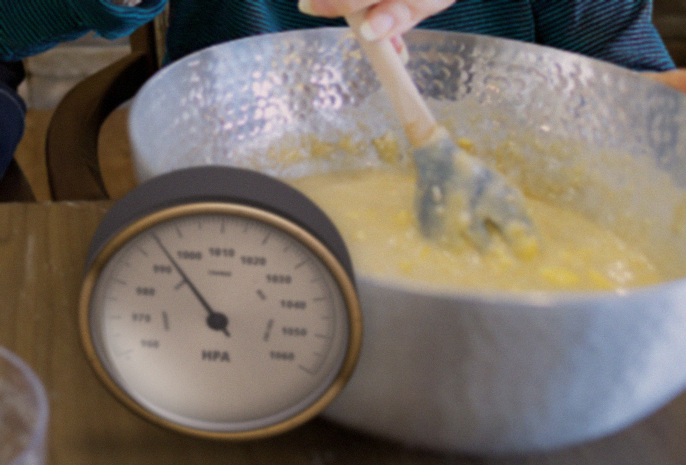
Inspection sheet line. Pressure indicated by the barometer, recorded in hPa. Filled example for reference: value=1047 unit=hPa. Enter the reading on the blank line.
value=995 unit=hPa
